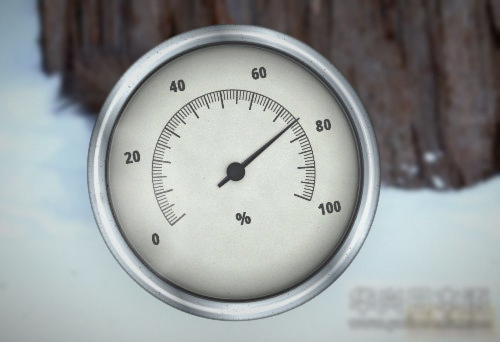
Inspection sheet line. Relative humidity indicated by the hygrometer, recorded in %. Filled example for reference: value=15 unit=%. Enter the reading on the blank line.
value=75 unit=%
